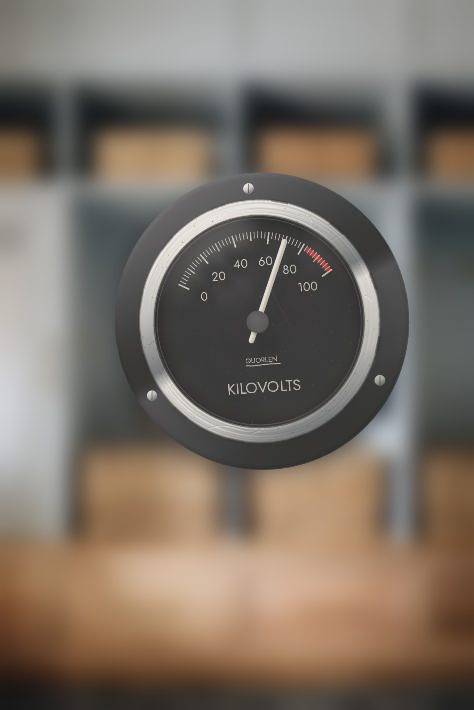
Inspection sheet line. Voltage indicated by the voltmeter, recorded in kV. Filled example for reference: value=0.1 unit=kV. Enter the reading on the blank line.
value=70 unit=kV
